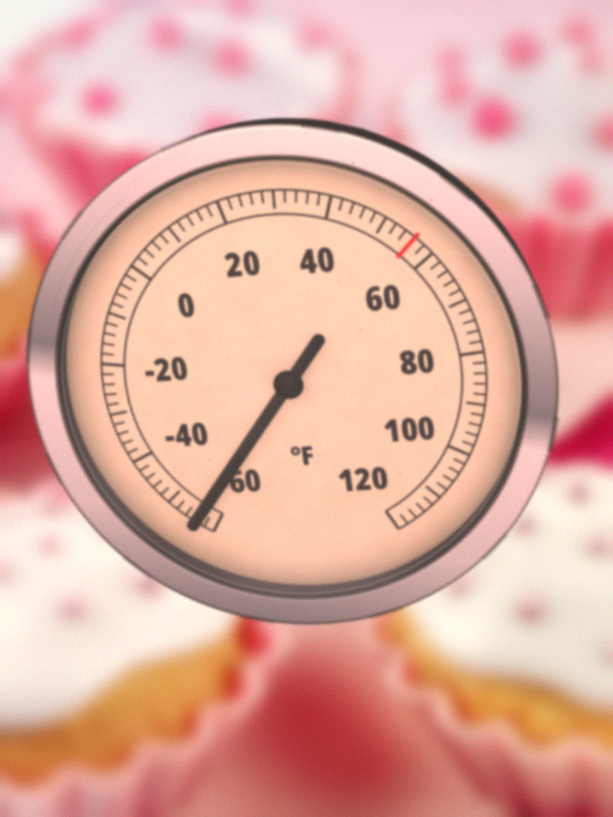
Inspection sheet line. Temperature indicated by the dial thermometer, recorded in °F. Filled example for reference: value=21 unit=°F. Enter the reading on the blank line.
value=-56 unit=°F
